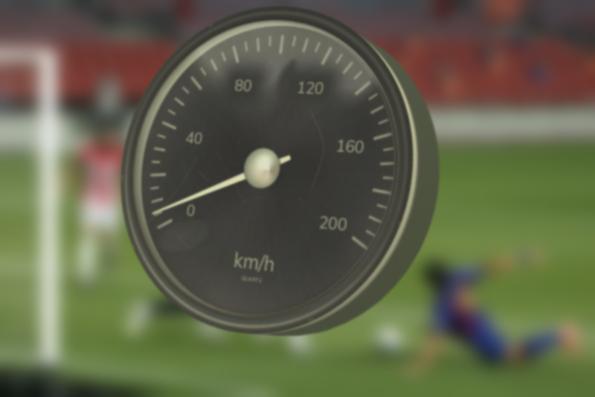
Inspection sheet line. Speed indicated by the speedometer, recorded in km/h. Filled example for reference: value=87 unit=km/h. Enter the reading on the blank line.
value=5 unit=km/h
